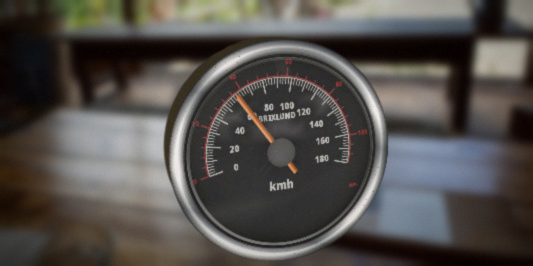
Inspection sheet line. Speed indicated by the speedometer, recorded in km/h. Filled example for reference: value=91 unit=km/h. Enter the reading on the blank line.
value=60 unit=km/h
